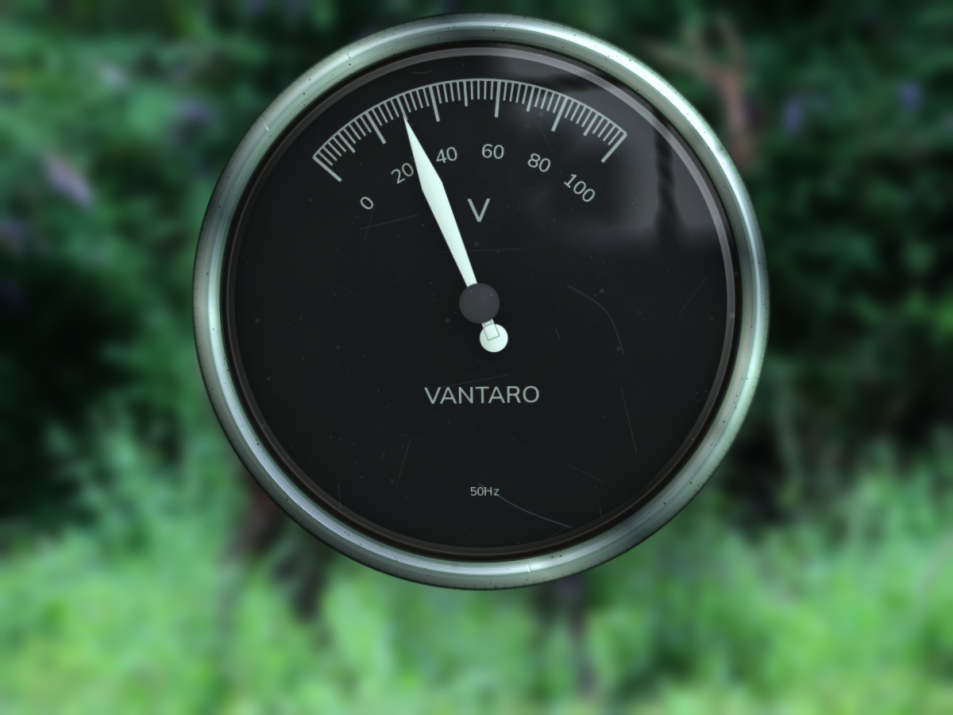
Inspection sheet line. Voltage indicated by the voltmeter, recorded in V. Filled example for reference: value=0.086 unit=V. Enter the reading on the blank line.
value=30 unit=V
